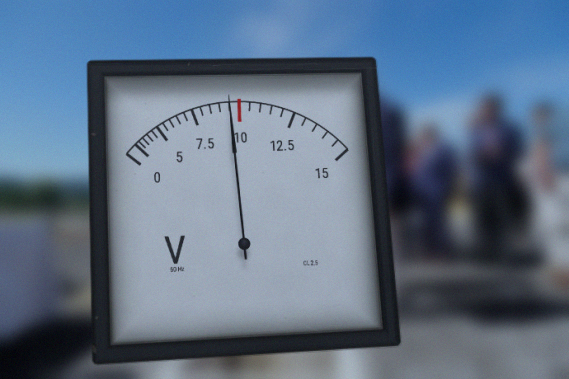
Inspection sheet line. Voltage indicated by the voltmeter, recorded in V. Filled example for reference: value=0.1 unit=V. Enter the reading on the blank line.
value=9.5 unit=V
